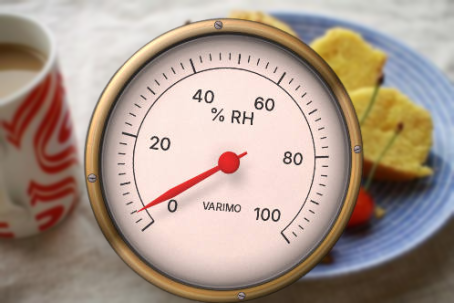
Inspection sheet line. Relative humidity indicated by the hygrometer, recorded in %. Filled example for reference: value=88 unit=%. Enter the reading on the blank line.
value=4 unit=%
